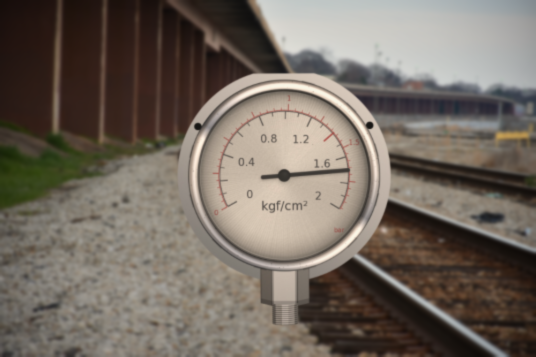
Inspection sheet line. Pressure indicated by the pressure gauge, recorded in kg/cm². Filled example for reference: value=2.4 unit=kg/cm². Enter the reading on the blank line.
value=1.7 unit=kg/cm²
